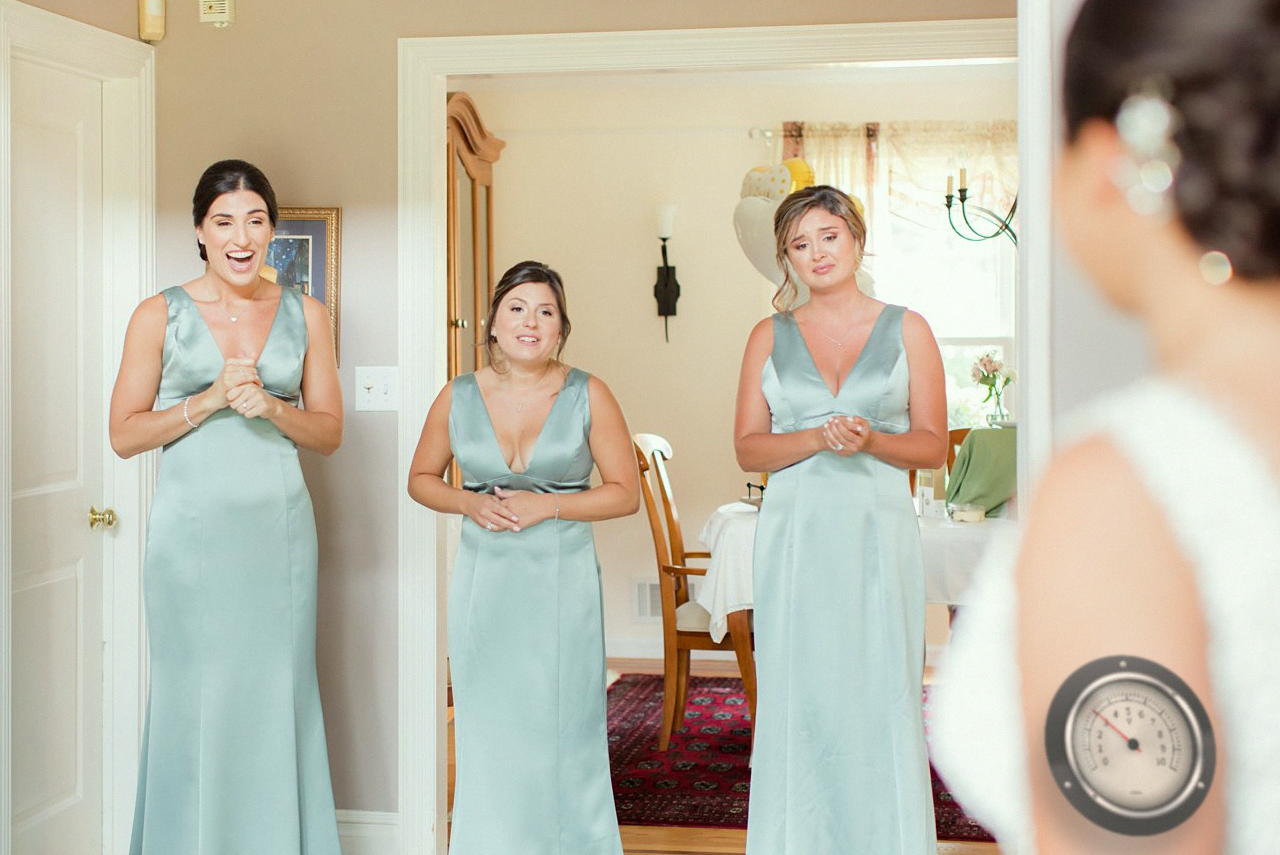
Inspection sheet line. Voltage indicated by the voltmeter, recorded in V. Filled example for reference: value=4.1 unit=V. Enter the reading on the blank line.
value=3 unit=V
